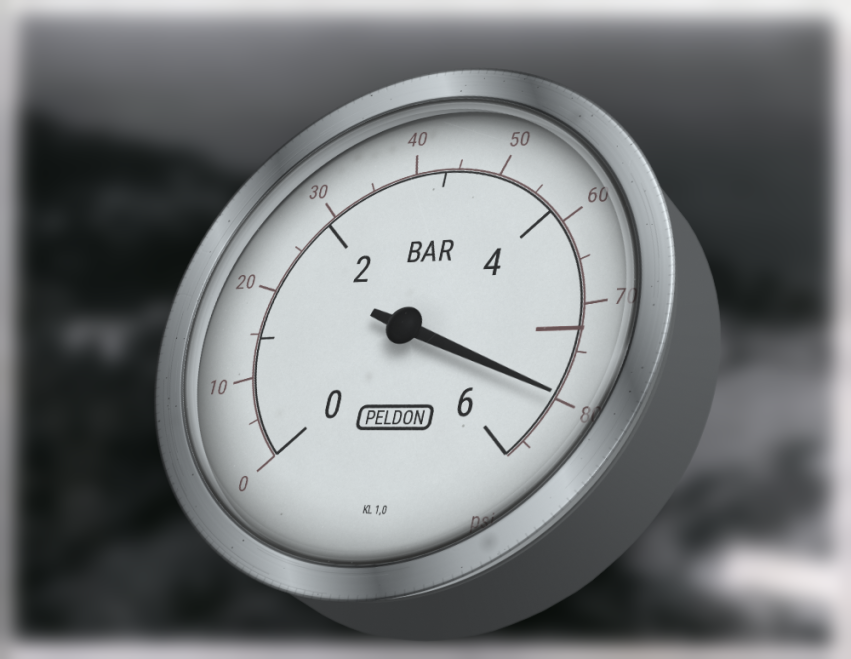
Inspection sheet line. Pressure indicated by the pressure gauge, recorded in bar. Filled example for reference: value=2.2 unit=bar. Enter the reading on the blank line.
value=5.5 unit=bar
